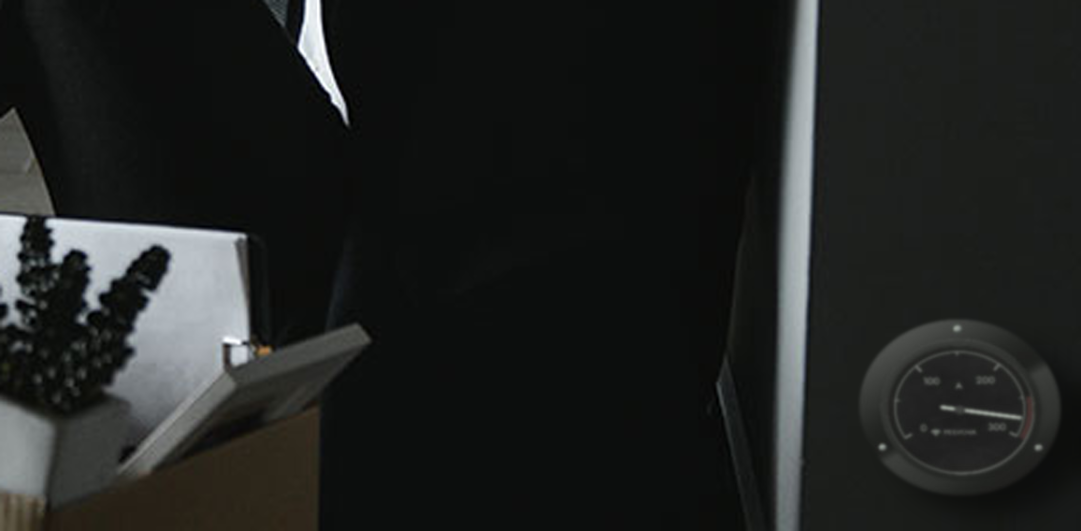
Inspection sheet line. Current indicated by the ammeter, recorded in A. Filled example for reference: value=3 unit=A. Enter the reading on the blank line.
value=275 unit=A
